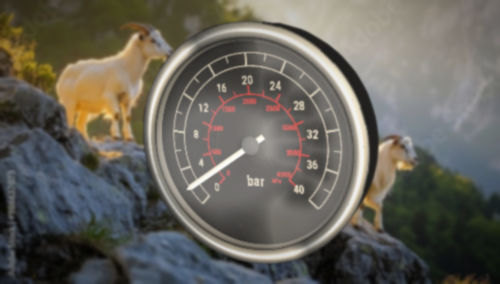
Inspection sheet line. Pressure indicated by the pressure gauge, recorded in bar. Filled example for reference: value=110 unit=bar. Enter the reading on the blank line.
value=2 unit=bar
